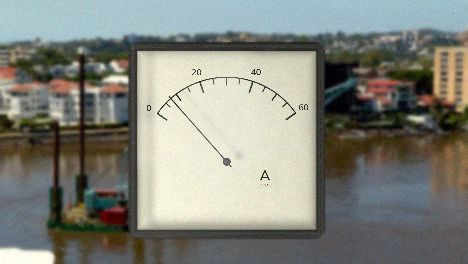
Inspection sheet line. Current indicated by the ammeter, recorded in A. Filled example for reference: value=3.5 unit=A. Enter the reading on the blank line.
value=7.5 unit=A
